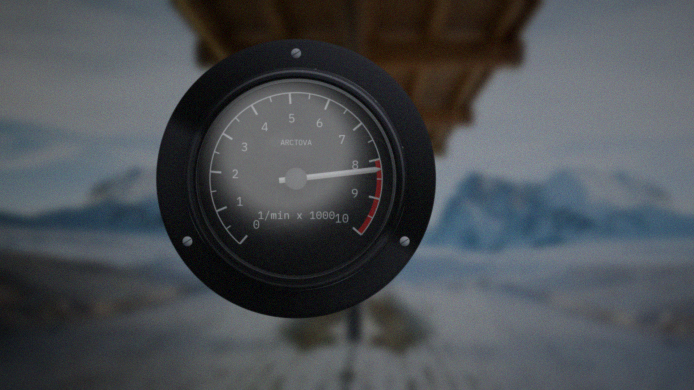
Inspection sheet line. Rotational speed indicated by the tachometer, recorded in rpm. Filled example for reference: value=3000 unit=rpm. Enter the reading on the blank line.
value=8250 unit=rpm
